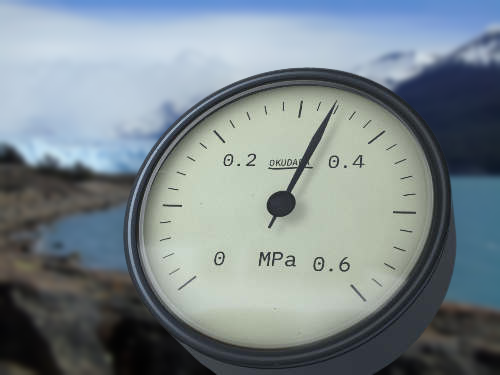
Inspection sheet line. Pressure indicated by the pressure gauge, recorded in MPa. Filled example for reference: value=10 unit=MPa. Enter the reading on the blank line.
value=0.34 unit=MPa
